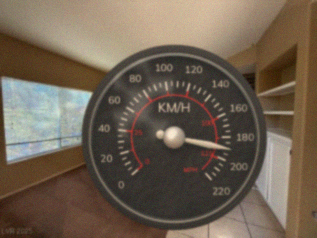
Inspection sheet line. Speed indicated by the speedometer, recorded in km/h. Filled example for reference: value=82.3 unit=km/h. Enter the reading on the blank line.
value=190 unit=km/h
